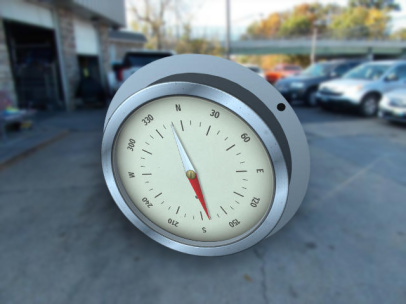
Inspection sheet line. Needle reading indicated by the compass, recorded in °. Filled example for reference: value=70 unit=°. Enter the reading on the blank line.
value=170 unit=°
